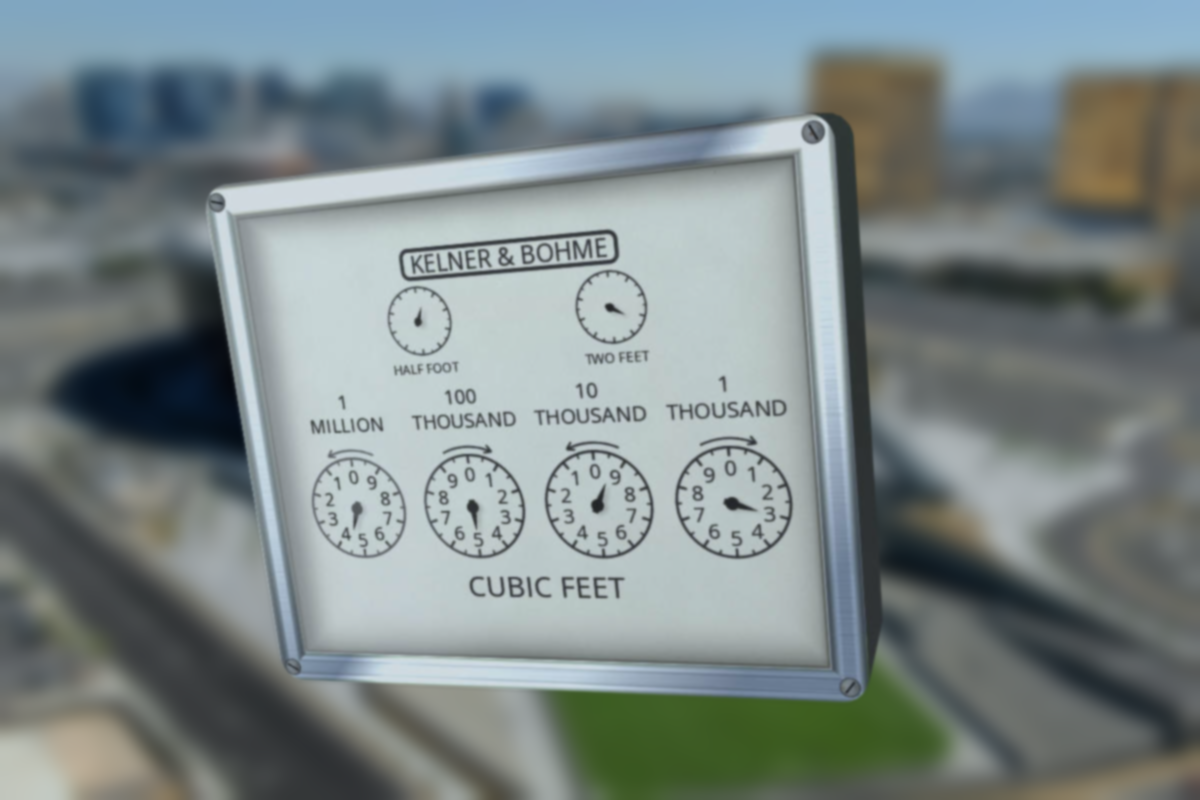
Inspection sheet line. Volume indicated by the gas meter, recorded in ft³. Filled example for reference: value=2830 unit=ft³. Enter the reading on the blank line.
value=449300 unit=ft³
